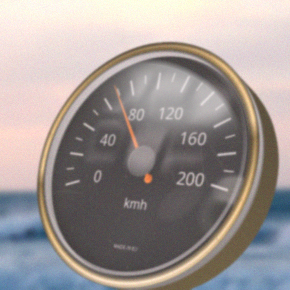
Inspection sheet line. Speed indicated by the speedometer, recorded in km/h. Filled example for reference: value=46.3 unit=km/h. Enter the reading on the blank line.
value=70 unit=km/h
